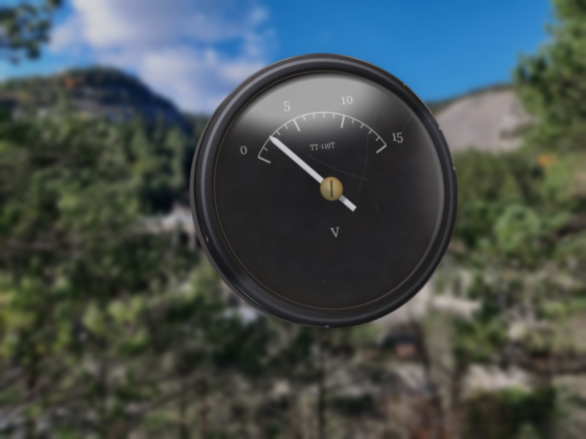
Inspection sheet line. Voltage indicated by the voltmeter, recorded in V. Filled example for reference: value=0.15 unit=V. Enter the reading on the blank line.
value=2 unit=V
